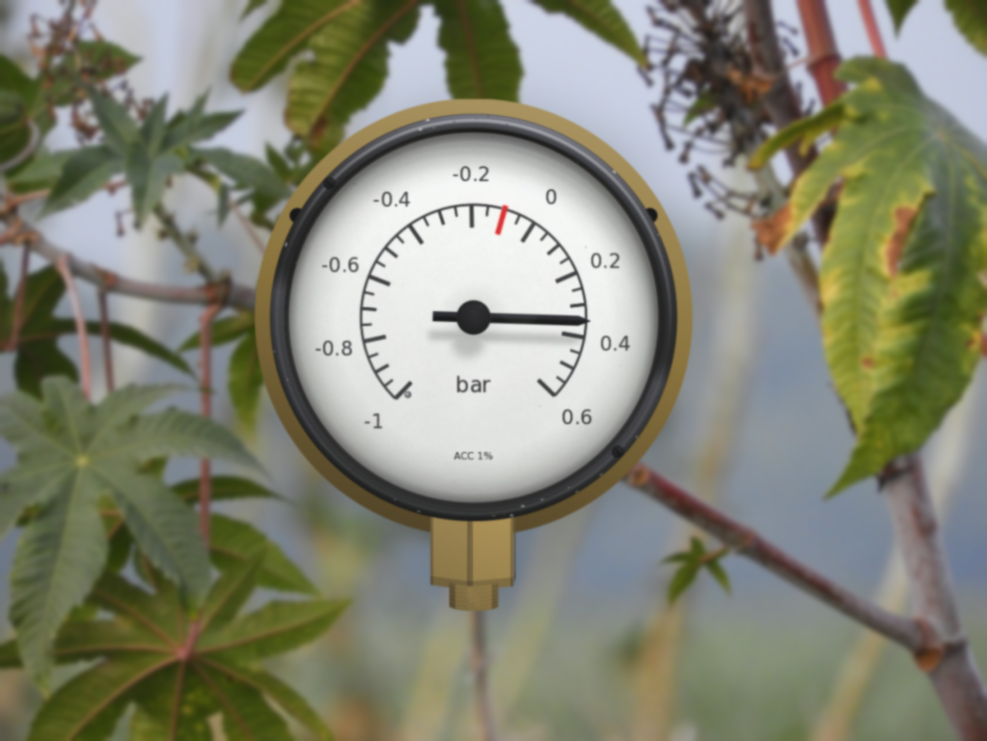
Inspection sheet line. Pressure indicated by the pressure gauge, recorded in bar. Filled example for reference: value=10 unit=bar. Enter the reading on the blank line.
value=0.35 unit=bar
